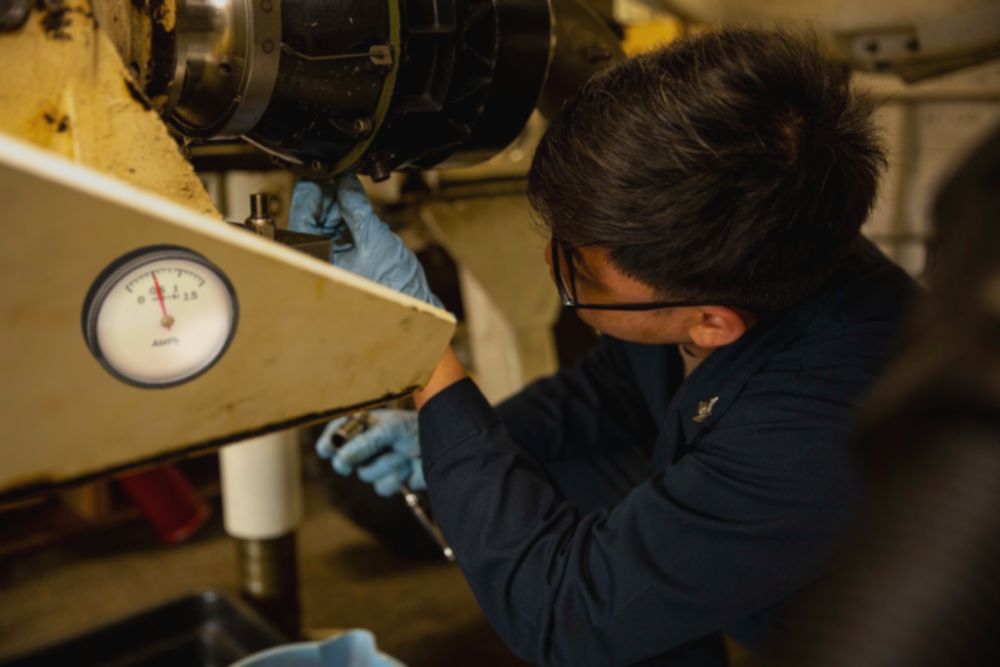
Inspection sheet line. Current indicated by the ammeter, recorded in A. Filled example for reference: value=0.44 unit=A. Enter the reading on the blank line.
value=0.5 unit=A
